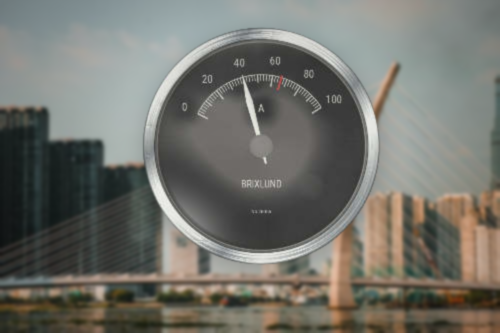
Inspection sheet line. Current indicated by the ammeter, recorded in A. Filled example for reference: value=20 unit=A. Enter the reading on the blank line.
value=40 unit=A
